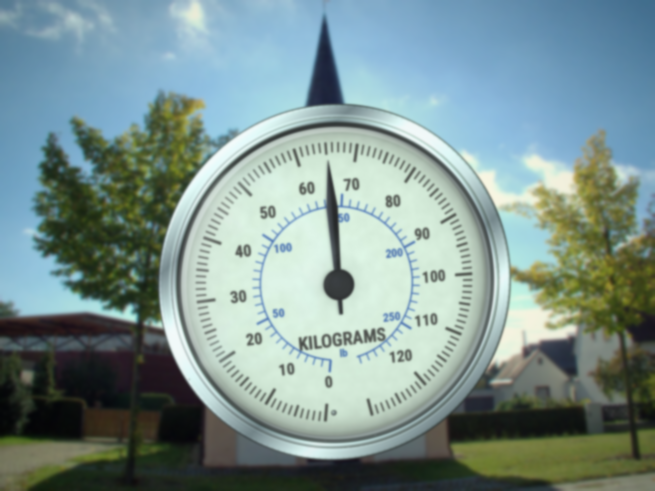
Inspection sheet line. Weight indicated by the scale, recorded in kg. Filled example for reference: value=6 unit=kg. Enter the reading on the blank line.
value=65 unit=kg
